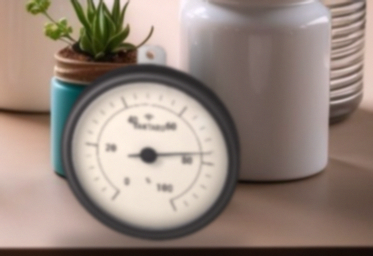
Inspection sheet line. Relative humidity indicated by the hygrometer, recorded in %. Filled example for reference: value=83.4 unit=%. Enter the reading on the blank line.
value=76 unit=%
